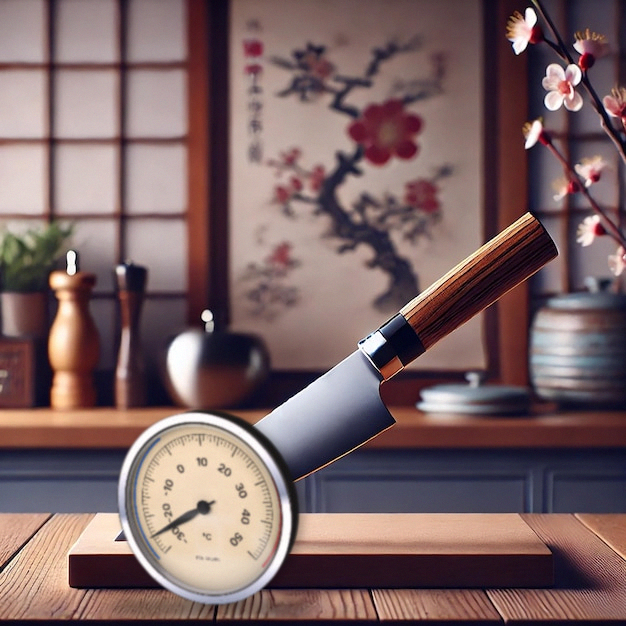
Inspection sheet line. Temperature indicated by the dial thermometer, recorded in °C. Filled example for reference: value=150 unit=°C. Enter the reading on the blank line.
value=-25 unit=°C
